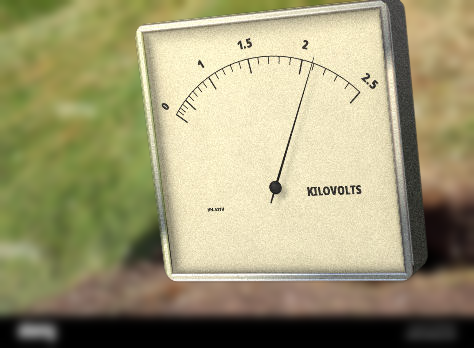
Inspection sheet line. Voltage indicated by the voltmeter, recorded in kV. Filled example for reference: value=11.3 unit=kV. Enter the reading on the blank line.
value=2.1 unit=kV
